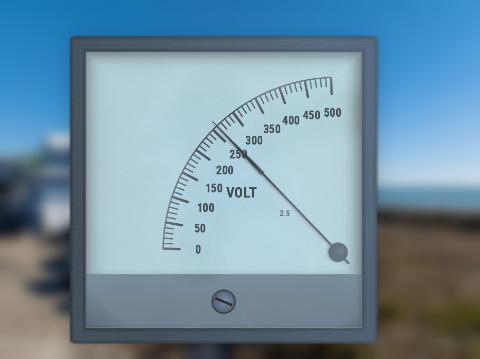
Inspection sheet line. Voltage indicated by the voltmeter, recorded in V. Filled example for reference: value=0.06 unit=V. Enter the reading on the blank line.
value=260 unit=V
